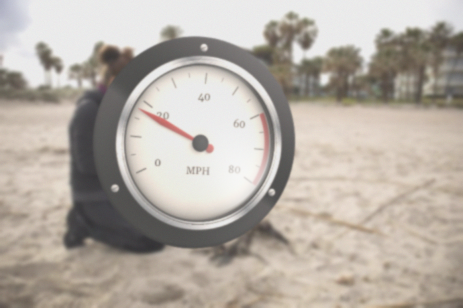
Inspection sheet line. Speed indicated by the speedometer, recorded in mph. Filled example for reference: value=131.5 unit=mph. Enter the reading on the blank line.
value=17.5 unit=mph
